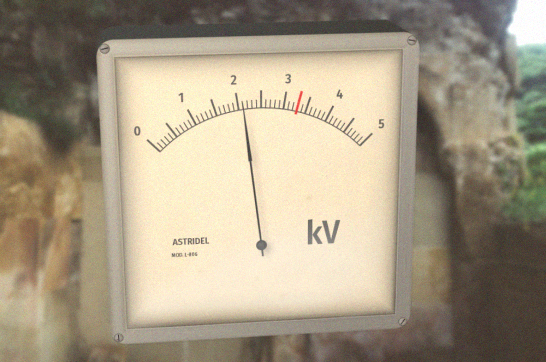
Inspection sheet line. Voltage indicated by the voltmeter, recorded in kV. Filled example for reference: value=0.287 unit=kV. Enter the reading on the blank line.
value=2.1 unit=kV
